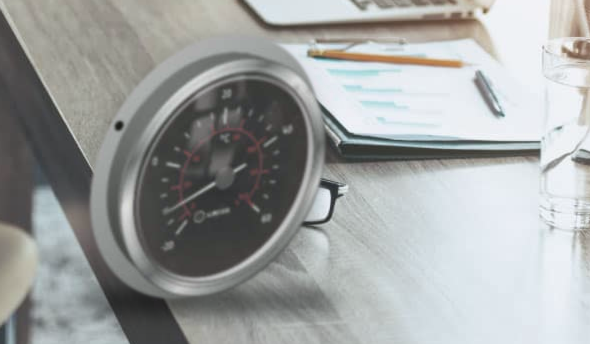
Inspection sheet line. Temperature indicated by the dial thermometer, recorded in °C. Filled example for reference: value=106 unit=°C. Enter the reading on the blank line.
value=-12 unit=°C
